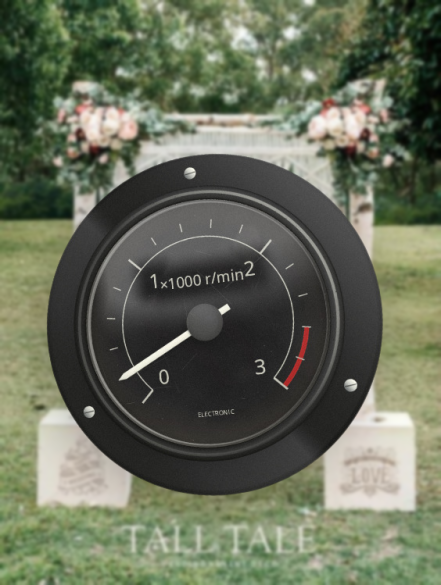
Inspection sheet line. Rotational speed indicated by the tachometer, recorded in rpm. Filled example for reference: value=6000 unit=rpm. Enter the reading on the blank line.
value=200 unit=rpm
